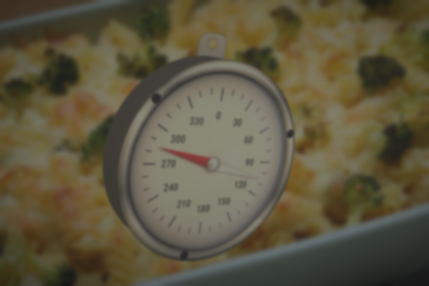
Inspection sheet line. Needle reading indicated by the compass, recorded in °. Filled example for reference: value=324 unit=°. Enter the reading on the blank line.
value=285 unit=°
